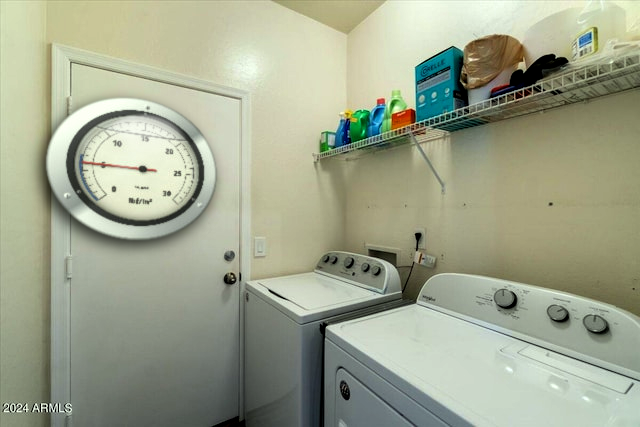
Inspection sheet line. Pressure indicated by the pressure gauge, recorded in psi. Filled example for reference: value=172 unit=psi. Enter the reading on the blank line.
value=5 unit=psi
